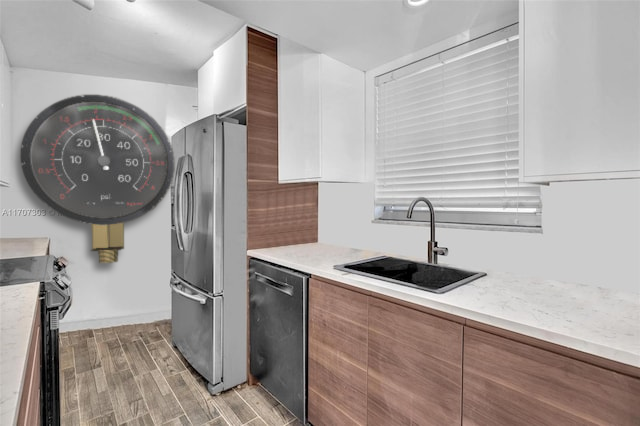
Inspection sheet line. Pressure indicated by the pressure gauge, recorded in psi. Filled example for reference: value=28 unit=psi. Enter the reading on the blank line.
value=27.5 unit=psi
